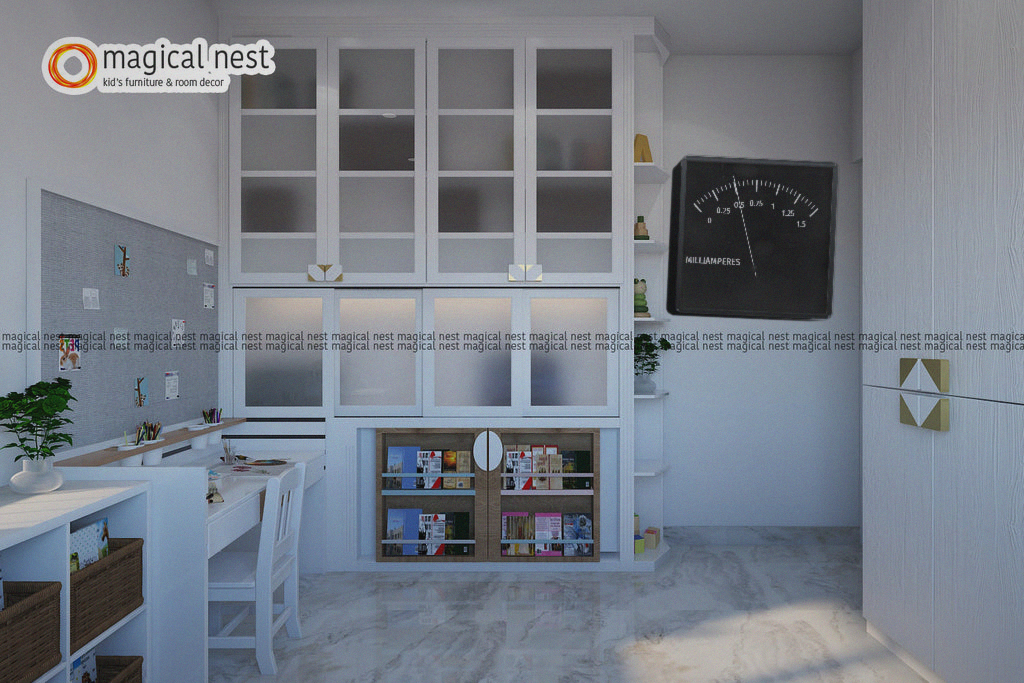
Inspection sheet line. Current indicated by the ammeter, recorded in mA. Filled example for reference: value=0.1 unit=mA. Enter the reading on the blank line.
value=0.5 unit=mA
